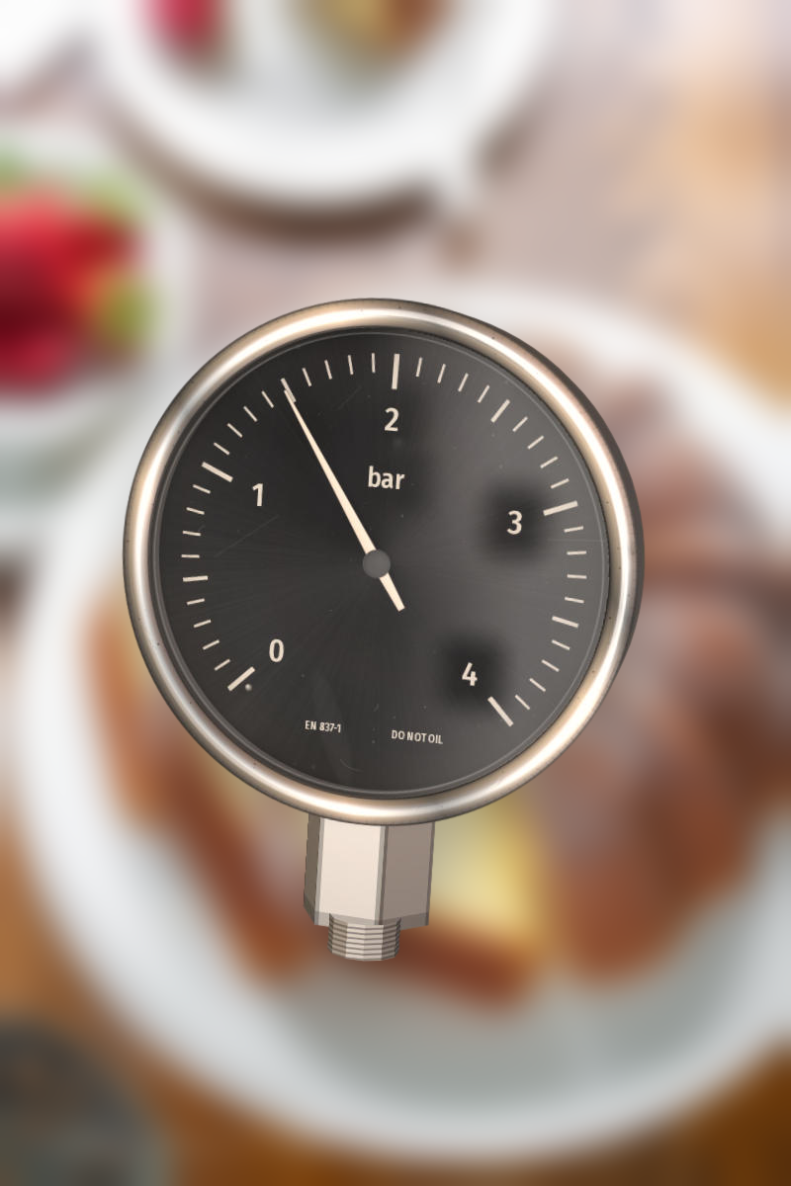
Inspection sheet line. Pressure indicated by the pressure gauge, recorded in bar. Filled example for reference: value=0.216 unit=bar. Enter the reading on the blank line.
value=1.5 unit=bar
